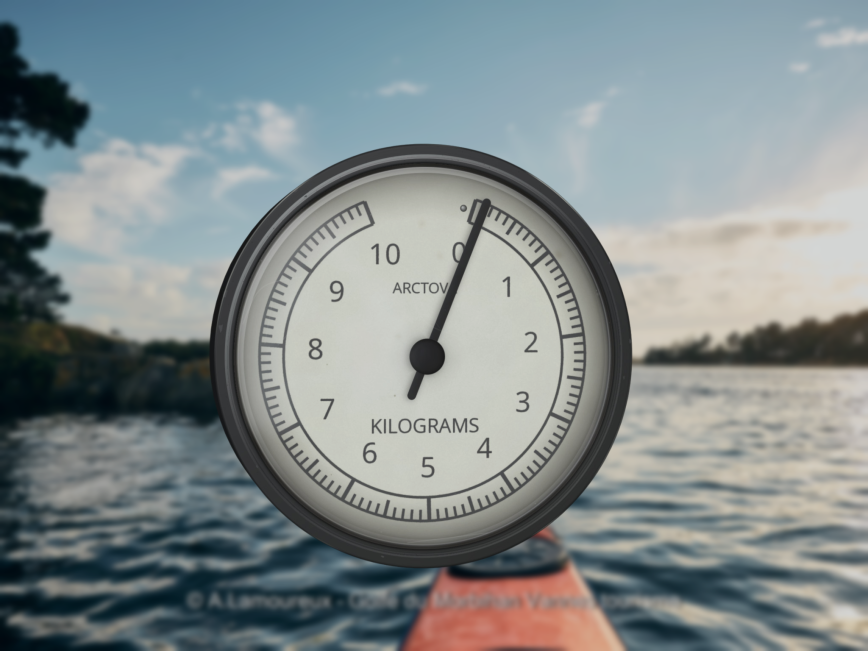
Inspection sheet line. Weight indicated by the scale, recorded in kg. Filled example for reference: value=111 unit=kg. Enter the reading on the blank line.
value=0.1 unit=kg
